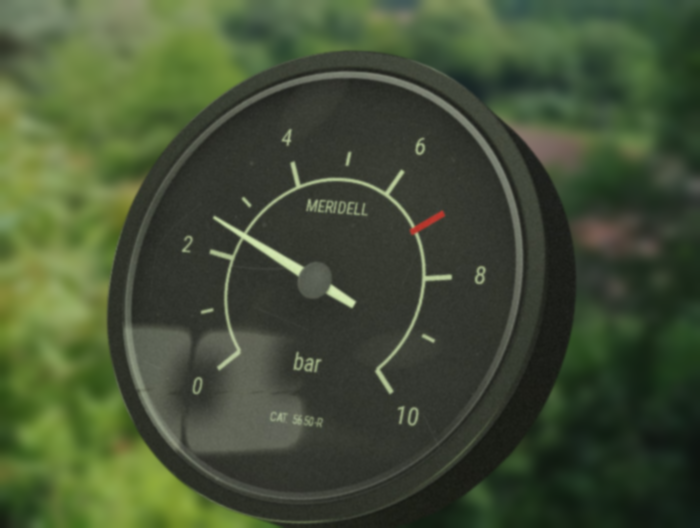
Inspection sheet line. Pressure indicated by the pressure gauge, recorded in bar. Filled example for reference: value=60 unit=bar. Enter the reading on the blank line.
value=2.5 unit=bar
